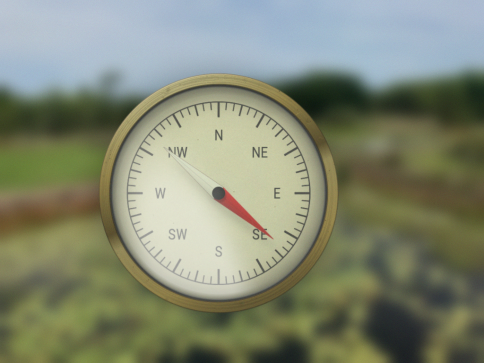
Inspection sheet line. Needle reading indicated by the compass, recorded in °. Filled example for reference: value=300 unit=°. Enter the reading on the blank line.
value=130 unit=°
